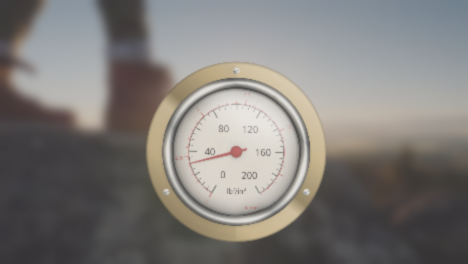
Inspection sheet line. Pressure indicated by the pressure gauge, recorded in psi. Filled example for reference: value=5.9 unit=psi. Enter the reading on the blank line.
value=30 unit=psi
